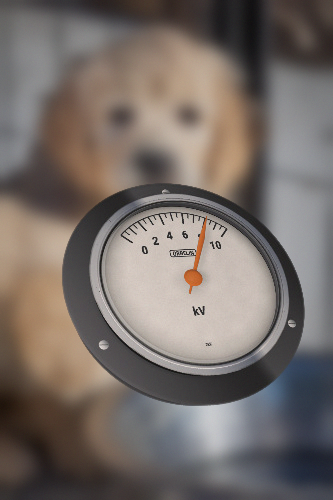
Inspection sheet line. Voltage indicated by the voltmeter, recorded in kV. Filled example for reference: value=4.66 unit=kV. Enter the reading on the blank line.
value=8 unit=kV
